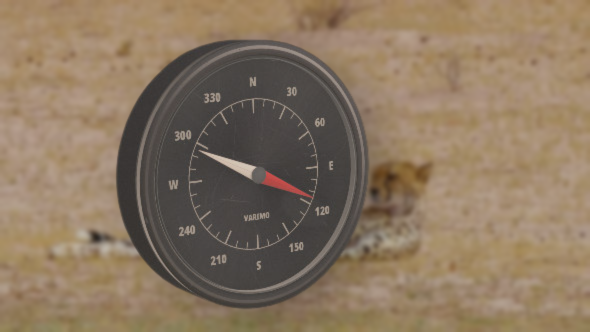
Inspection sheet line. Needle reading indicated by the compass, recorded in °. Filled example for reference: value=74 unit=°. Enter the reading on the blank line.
value=115 unit=°
